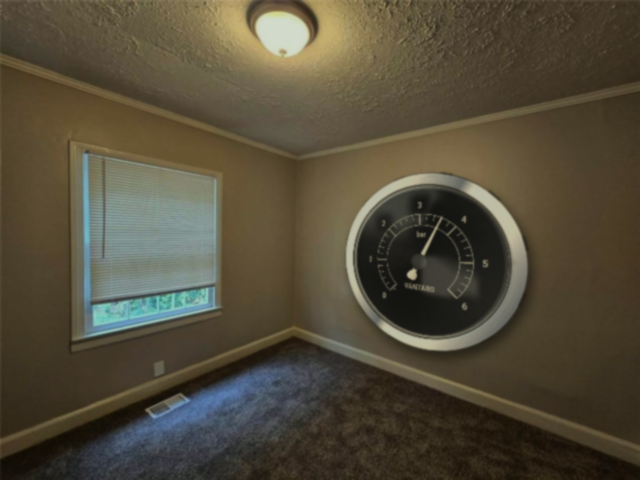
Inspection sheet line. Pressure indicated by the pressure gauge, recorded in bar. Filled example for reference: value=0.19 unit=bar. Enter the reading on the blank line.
value=3.6 unit=bar
